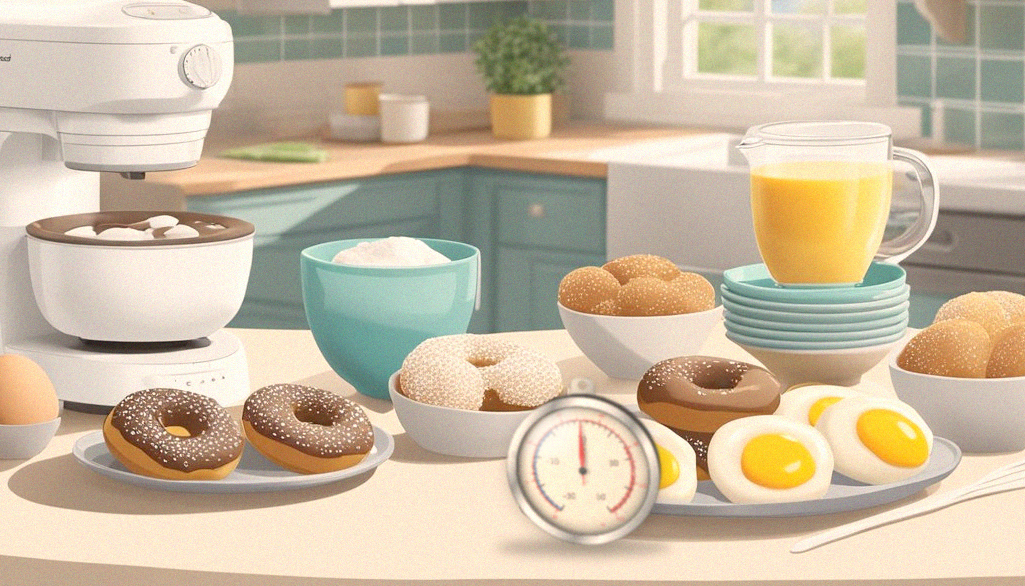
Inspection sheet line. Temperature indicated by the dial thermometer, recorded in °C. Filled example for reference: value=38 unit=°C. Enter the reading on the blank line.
value=10 unit=°C
